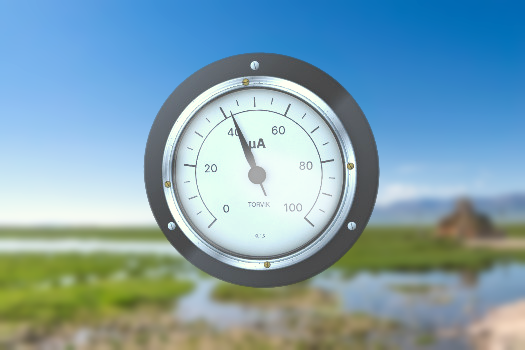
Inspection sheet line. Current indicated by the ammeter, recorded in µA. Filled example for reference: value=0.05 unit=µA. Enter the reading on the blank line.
value=42.5 unit=µA
